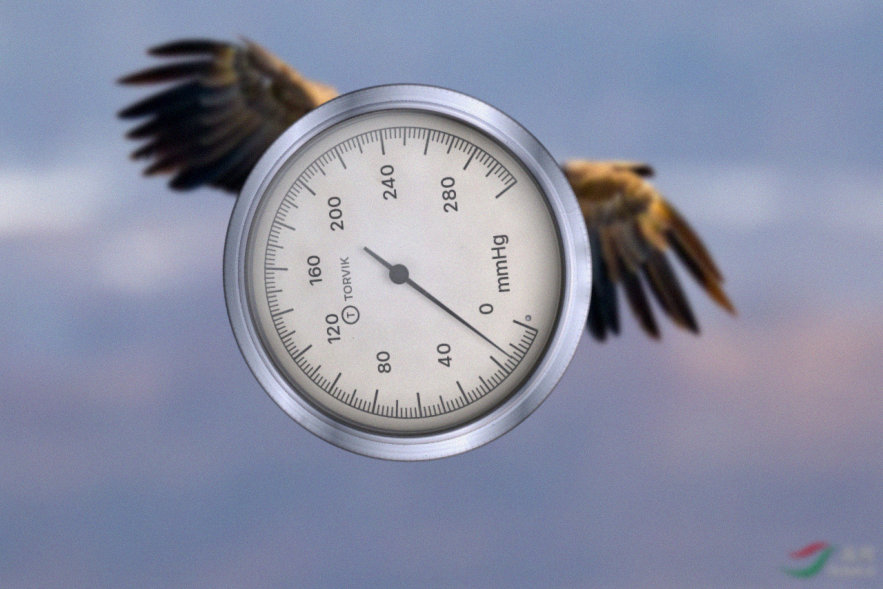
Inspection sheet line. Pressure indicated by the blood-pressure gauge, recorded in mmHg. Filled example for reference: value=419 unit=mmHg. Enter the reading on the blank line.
value=14 unit=mmHg
